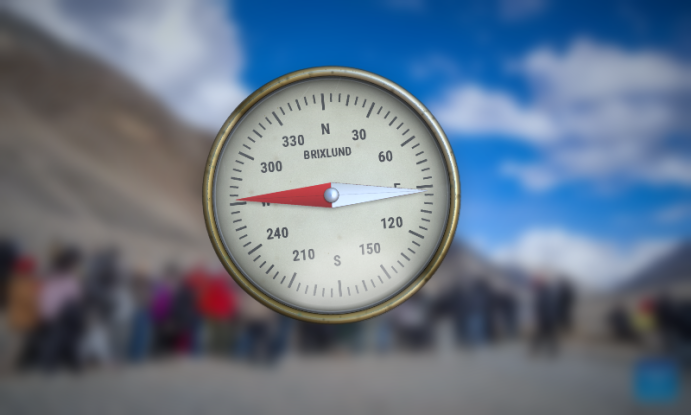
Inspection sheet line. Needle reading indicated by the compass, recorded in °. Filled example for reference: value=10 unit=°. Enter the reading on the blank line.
value=272.5 unit=°
